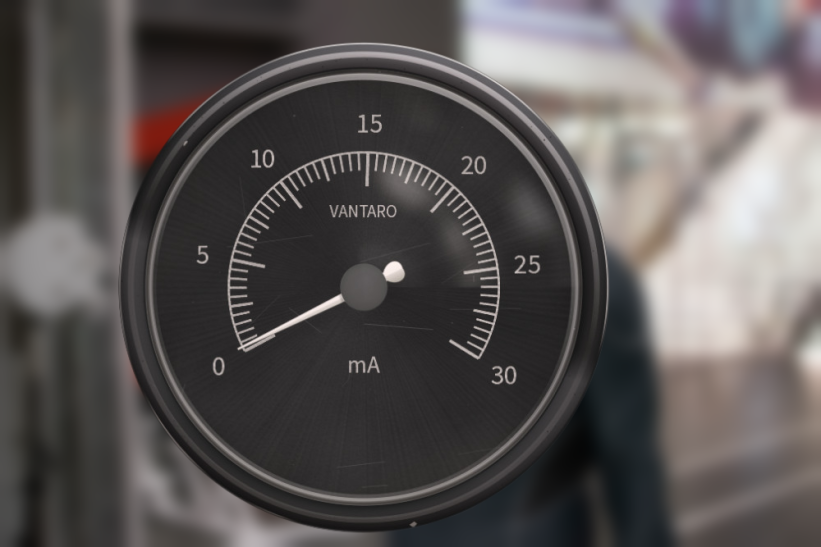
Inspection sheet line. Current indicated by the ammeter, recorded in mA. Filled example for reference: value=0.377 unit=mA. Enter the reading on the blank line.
value=0.25 unit=mA
